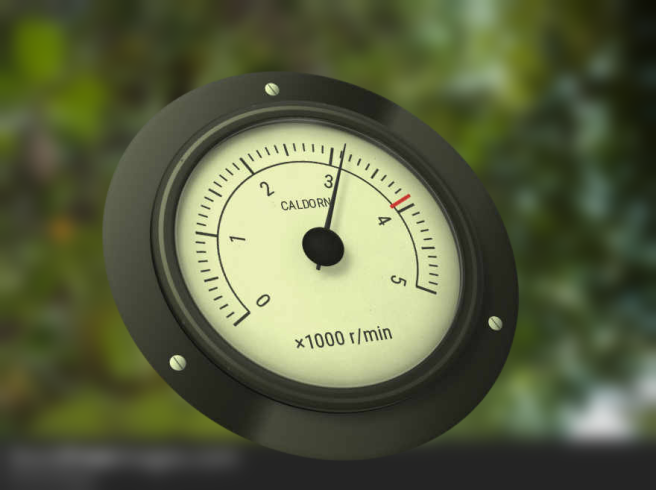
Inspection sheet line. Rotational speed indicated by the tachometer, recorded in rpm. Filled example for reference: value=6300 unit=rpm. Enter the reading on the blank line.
value=3100 unit=rpm
